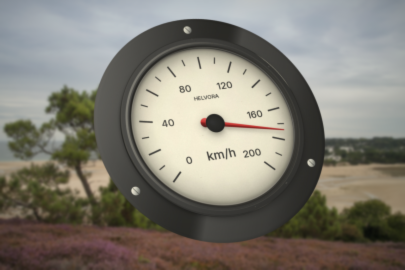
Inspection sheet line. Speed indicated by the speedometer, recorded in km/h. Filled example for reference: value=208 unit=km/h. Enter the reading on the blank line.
value=175 unit=km/h
